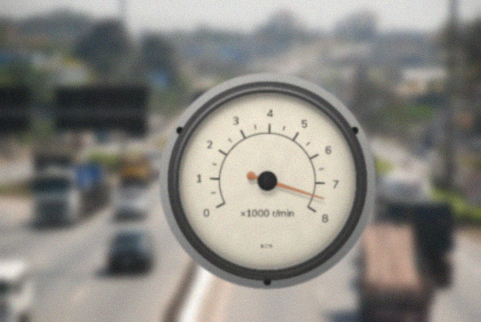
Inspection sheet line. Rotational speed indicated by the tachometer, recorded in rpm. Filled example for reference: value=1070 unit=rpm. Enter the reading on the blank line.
value=7500 unit=rpm
